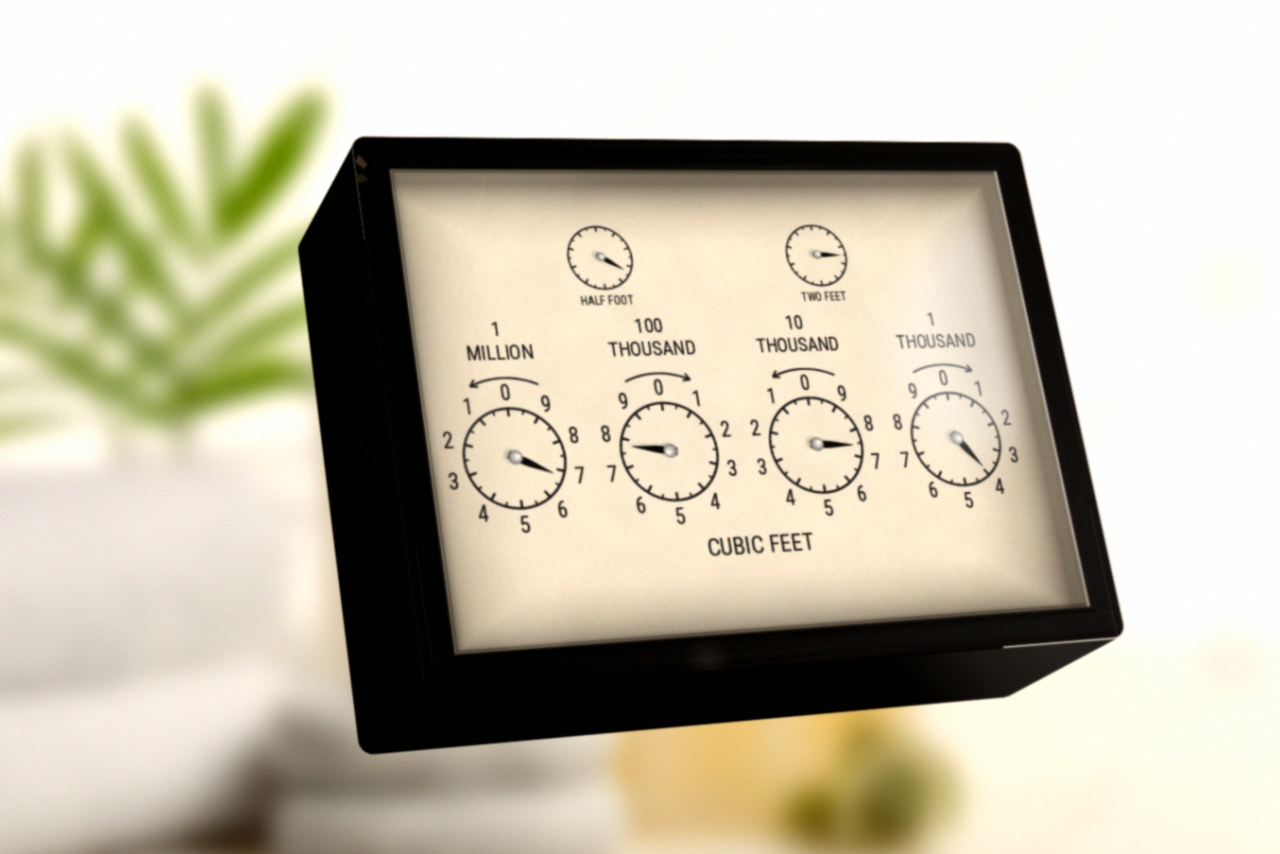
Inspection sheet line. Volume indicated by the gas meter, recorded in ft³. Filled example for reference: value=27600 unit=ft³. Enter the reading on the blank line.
value=677400 unit=ft³
